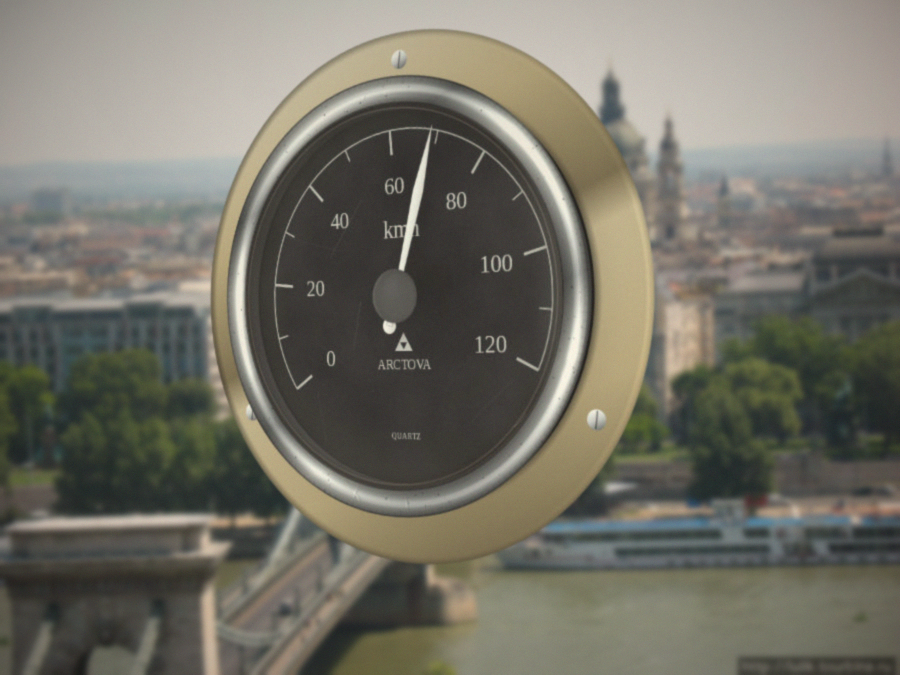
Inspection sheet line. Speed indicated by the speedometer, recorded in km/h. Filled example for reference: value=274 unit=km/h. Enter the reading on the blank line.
value=70 unit=km/h
